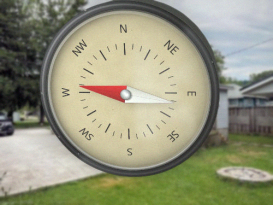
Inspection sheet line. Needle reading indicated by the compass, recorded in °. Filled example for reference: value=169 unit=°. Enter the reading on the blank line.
value=280 unit=°
